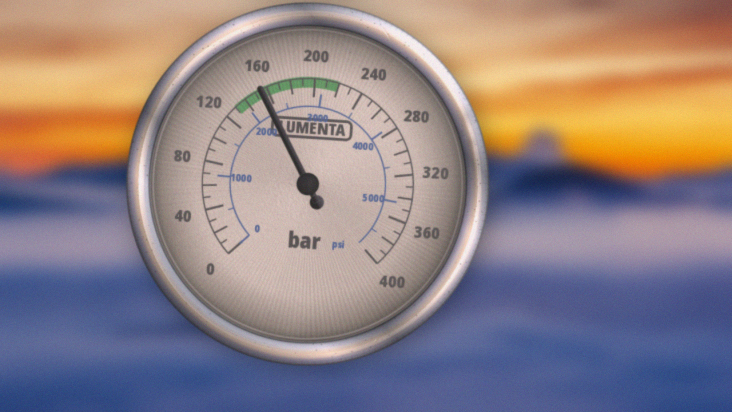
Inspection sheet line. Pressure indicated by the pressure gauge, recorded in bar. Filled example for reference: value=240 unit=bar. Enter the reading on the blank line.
value=155 unit=bar
